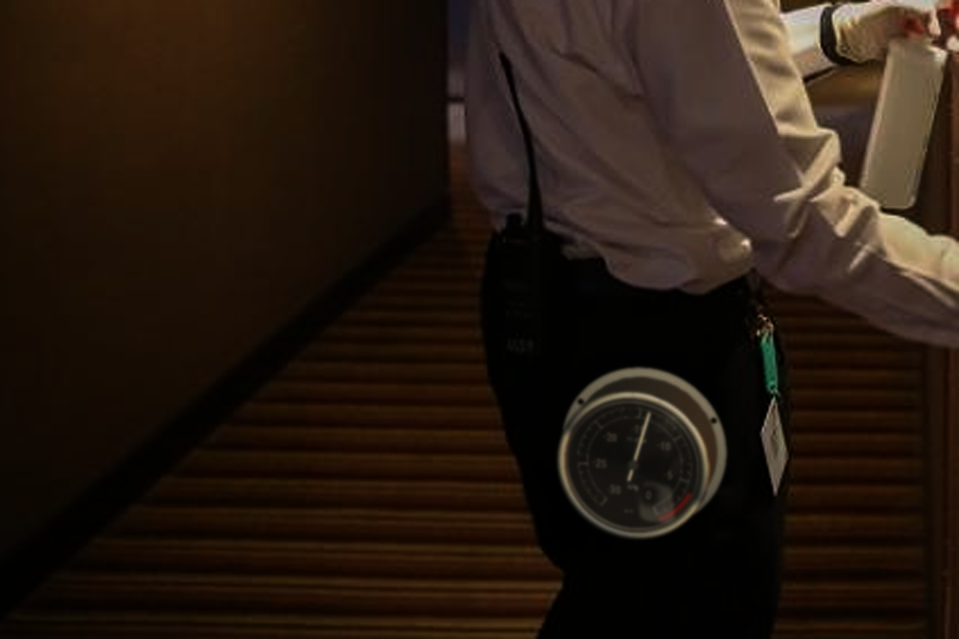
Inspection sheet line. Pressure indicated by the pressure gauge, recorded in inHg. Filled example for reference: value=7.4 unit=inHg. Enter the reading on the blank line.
value=-14 unit=inHg
